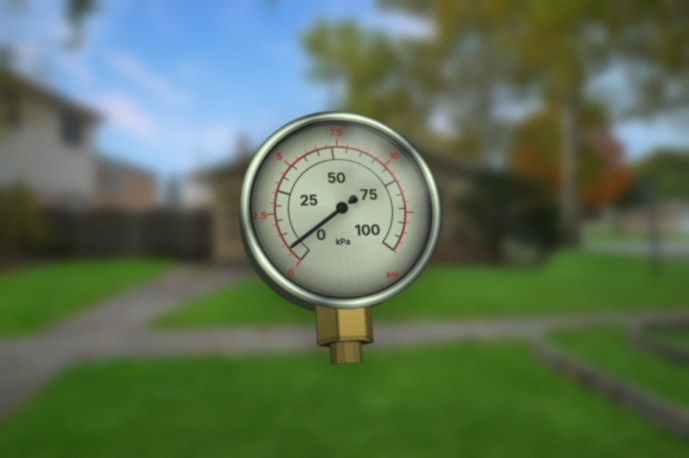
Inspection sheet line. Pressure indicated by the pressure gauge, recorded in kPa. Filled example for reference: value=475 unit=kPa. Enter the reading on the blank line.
value=5 unit=kPa
